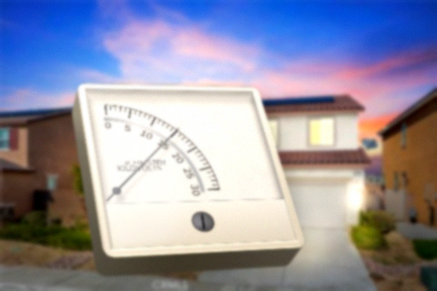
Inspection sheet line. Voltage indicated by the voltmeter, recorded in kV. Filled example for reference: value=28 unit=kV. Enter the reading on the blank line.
value=15 unit=kV
